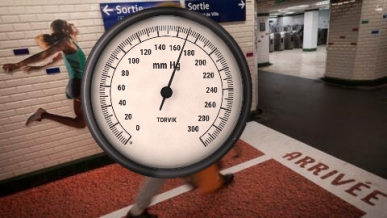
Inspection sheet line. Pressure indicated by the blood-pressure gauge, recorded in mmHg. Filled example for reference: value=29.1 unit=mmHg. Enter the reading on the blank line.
value=170 unit=mmHg
